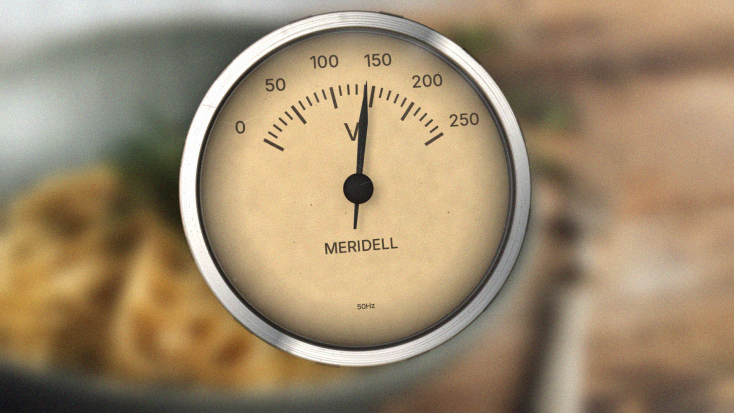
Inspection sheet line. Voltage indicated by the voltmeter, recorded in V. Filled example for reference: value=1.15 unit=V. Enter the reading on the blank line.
value=140 unit=V
